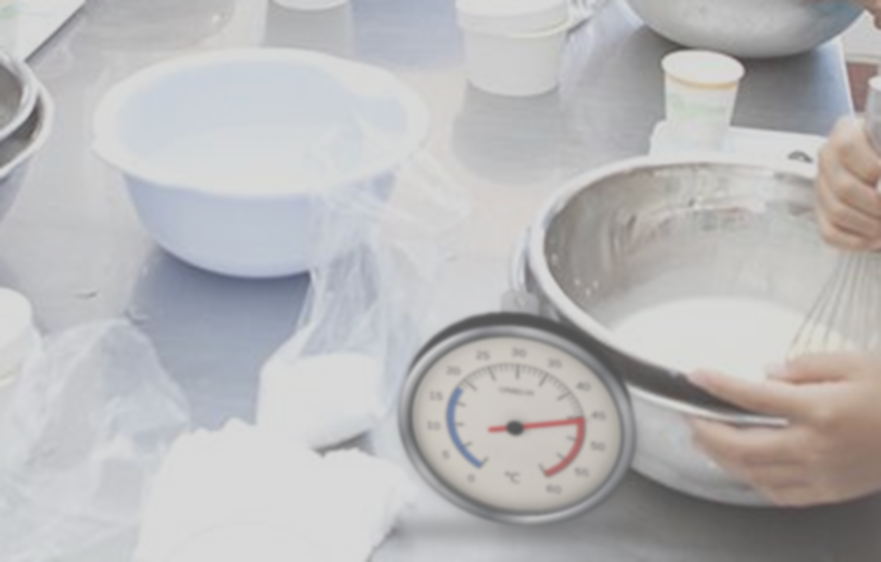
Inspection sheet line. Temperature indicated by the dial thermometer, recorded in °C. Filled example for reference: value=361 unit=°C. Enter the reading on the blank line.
value=45 unit=°C
